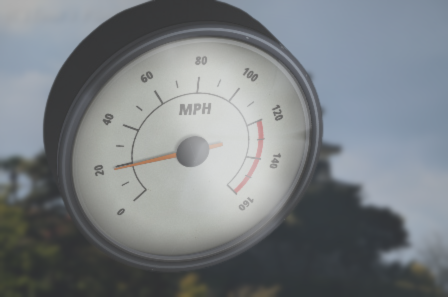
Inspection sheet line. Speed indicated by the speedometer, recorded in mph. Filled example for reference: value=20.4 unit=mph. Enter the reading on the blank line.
value=20 unit=mph
